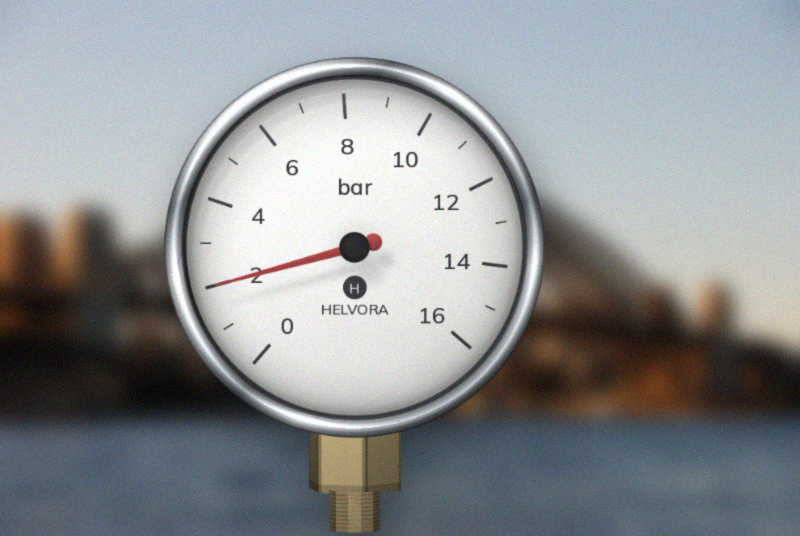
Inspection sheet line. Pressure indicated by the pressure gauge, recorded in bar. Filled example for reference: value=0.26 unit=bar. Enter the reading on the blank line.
value=2 unit=bar
